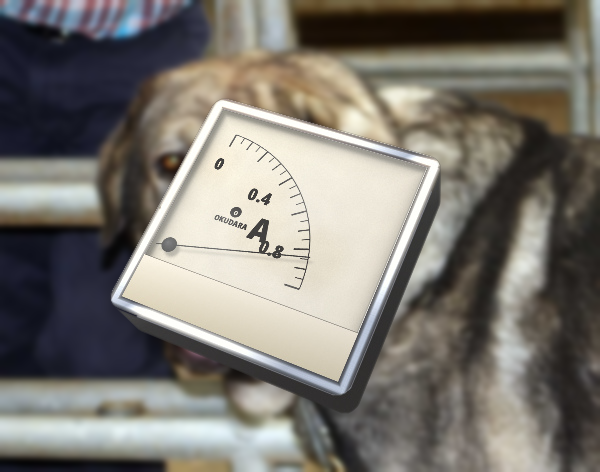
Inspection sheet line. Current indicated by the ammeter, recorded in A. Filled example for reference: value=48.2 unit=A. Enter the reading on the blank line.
value=0.85 unit=A
